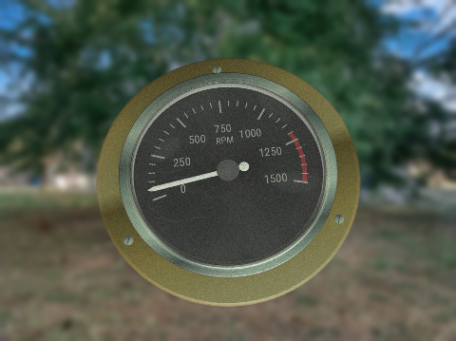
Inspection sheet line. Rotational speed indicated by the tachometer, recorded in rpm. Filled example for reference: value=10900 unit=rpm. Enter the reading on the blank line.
value=50 unit=rpm
